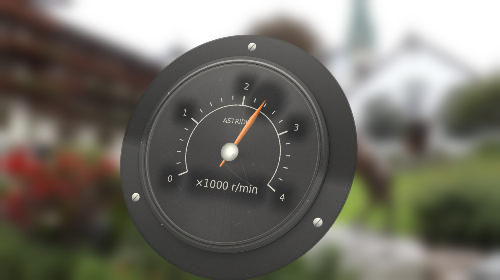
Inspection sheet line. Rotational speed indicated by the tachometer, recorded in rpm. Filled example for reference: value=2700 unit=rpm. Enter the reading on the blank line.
value=2400 unit=rpm
